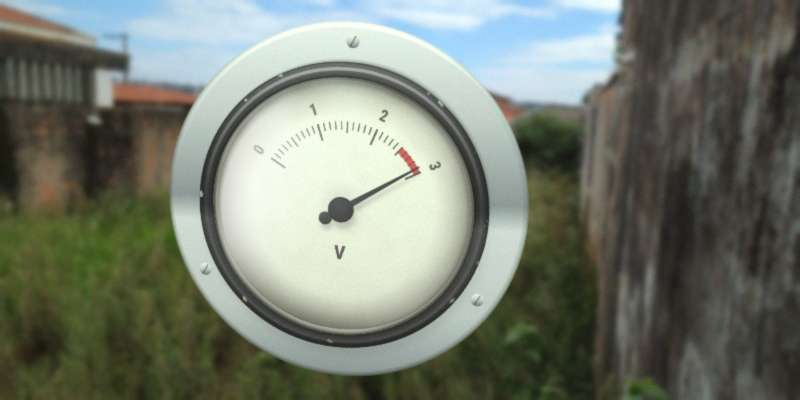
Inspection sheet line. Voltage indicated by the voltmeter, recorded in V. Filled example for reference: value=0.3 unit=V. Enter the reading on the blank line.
value=2.9 unit=V
